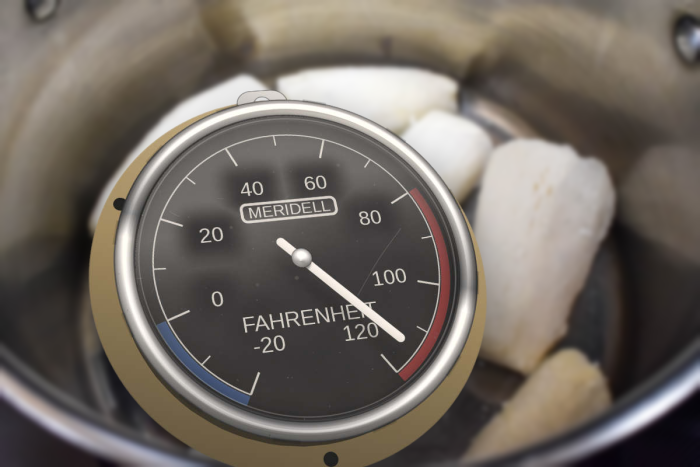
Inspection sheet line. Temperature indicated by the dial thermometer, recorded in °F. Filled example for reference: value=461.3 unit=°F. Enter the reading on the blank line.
value=115 unit=°F
